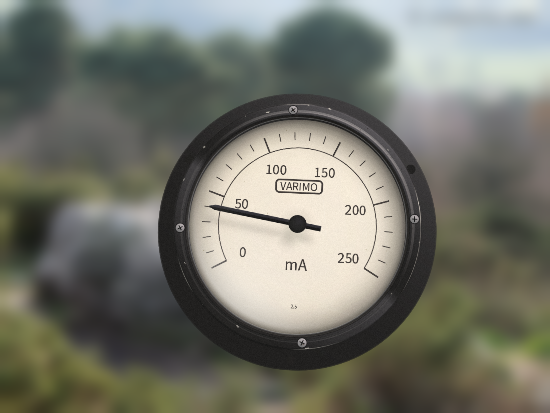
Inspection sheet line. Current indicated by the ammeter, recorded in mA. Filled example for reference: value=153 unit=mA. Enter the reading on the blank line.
value=40 unit=mA
